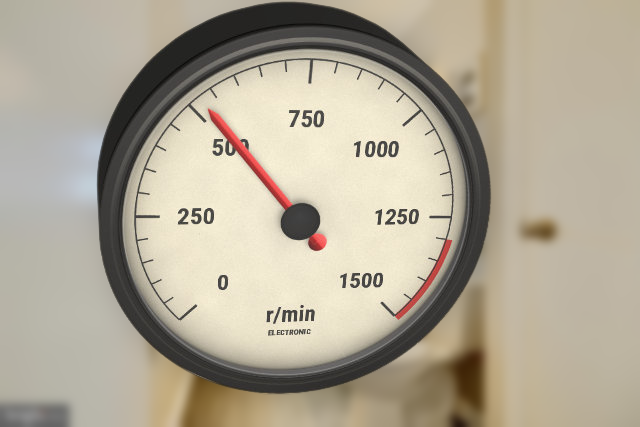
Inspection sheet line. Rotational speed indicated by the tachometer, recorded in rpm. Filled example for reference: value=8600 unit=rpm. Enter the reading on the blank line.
value=525 unit=rpm
